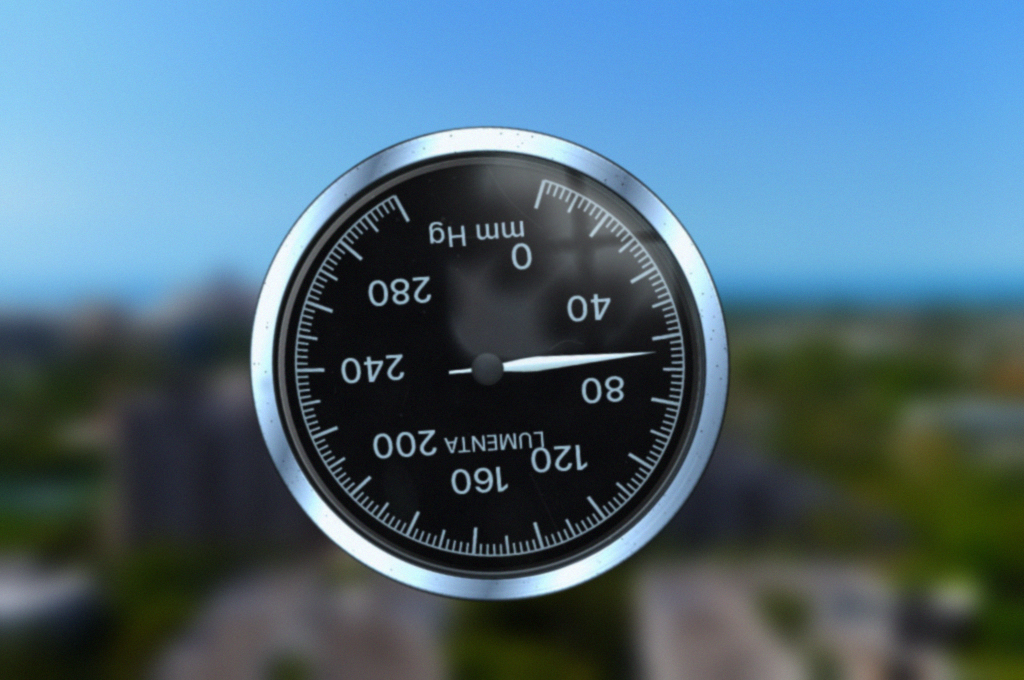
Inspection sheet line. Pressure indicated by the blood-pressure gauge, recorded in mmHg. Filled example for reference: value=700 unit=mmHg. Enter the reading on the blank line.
value=64 unit=mmHg
